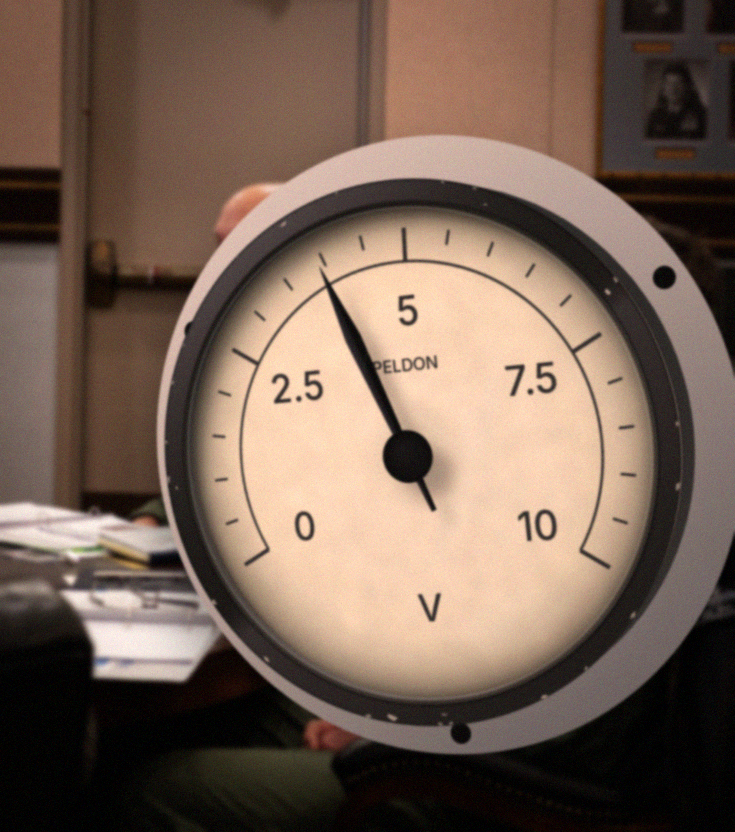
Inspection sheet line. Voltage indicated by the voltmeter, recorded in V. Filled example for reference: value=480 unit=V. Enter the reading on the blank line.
value=4 unit=V
